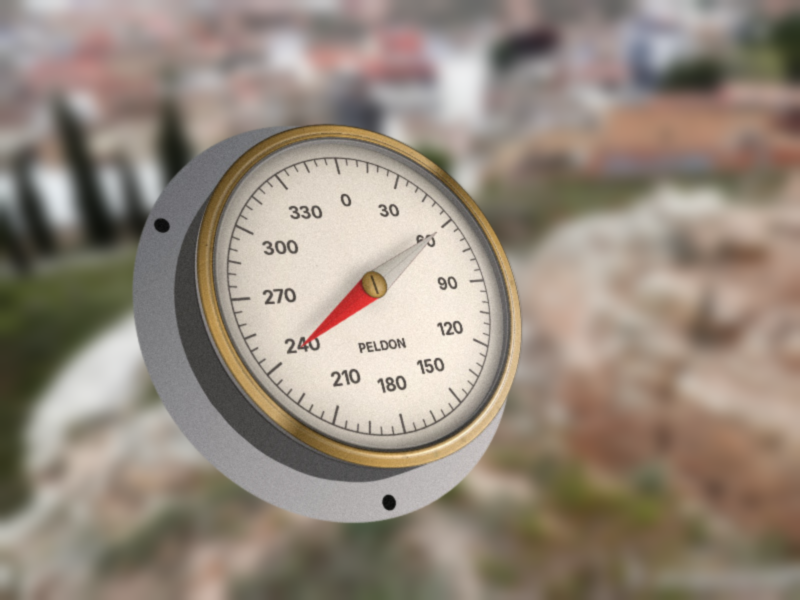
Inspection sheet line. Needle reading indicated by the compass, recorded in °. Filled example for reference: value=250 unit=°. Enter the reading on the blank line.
value=240 unit=°
